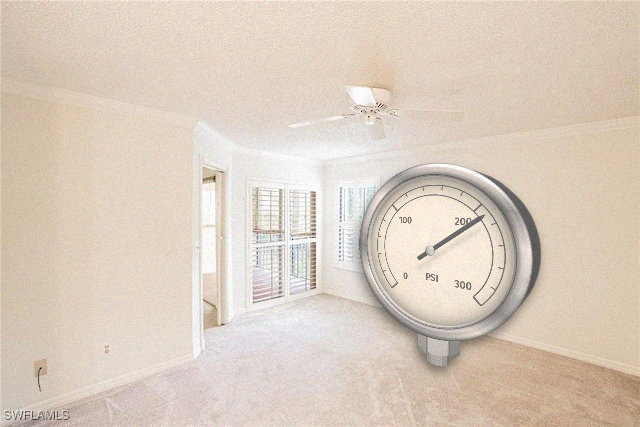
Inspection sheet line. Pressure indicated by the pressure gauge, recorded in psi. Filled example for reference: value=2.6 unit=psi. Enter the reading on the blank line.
value=210 unit=psi
